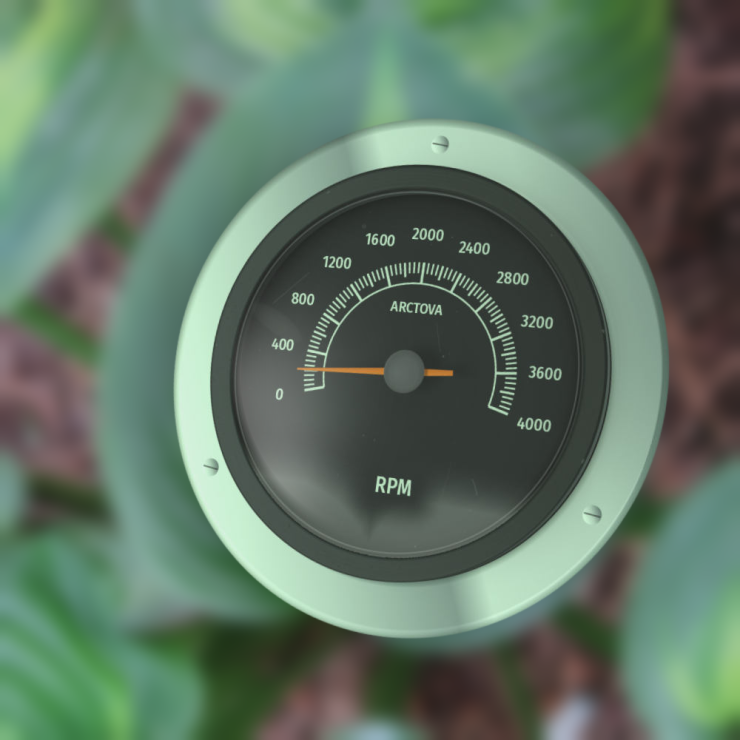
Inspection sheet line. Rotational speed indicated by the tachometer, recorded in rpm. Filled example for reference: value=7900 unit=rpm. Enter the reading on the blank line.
value=200 unit=rpm
